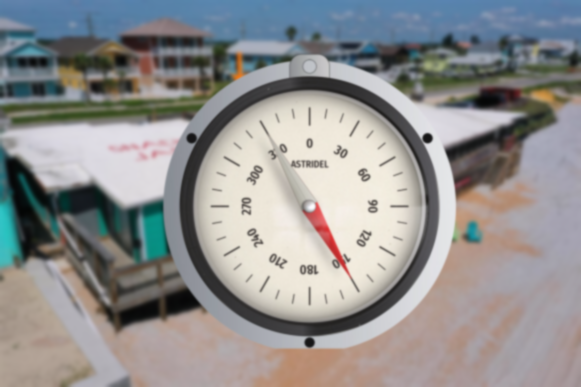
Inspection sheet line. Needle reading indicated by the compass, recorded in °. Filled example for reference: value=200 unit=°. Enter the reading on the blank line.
value=150 unit=°
